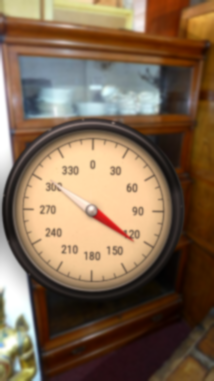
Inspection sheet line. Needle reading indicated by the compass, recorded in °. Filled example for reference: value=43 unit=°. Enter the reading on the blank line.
value=125 unit=°
